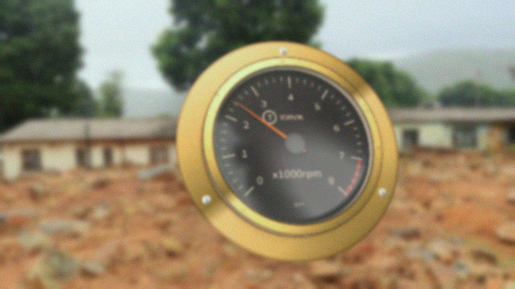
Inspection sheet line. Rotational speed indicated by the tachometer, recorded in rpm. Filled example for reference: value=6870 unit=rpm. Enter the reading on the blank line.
value=2400 unit=rpm
